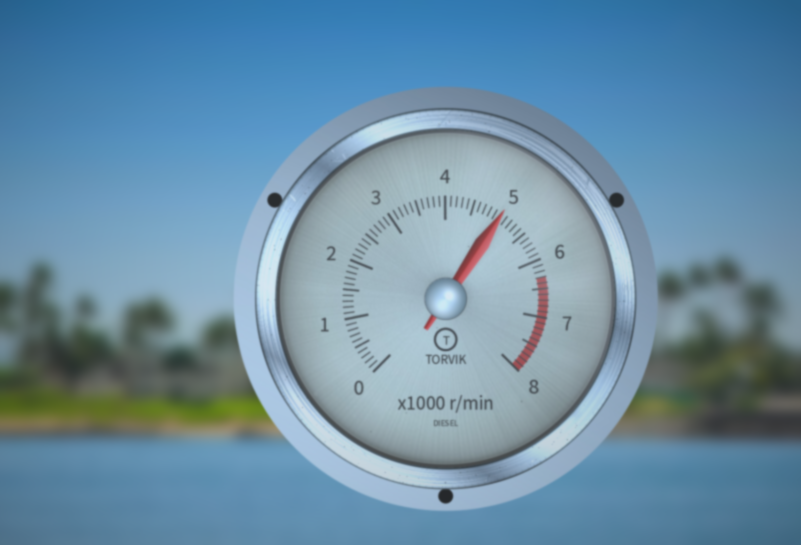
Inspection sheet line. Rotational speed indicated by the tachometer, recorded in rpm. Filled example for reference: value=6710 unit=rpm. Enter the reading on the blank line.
value=5000 unit=rpm
